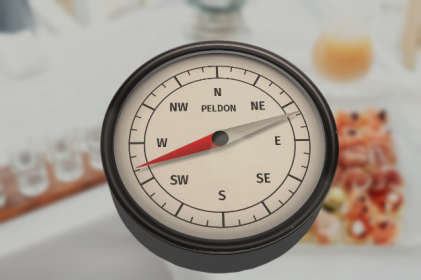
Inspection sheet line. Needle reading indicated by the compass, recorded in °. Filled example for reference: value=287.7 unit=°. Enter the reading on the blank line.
value=250 unit=°
